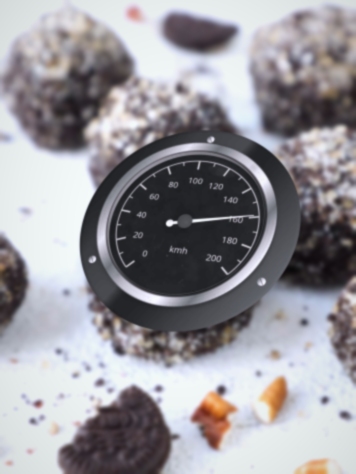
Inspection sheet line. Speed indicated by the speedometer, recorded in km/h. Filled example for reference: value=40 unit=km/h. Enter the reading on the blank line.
value=160 unit=km/h
